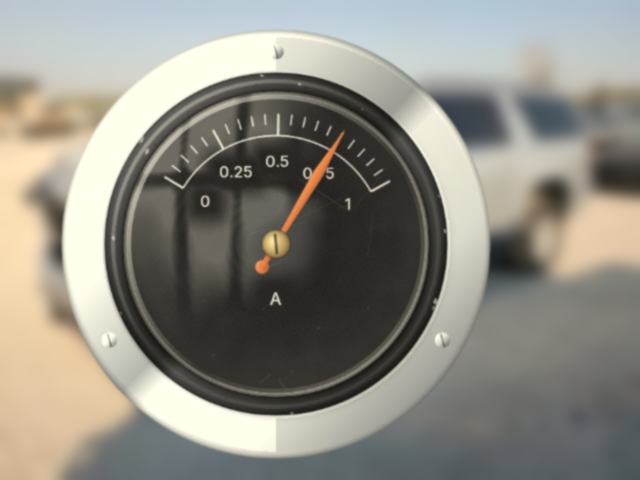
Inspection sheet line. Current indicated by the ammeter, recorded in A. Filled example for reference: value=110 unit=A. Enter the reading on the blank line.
value=0.75 unit=A
